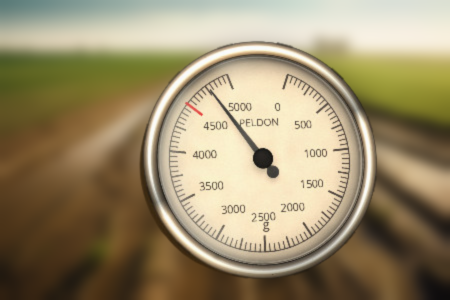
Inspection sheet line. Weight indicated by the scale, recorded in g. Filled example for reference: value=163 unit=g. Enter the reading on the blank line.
value=4750 unit=g
